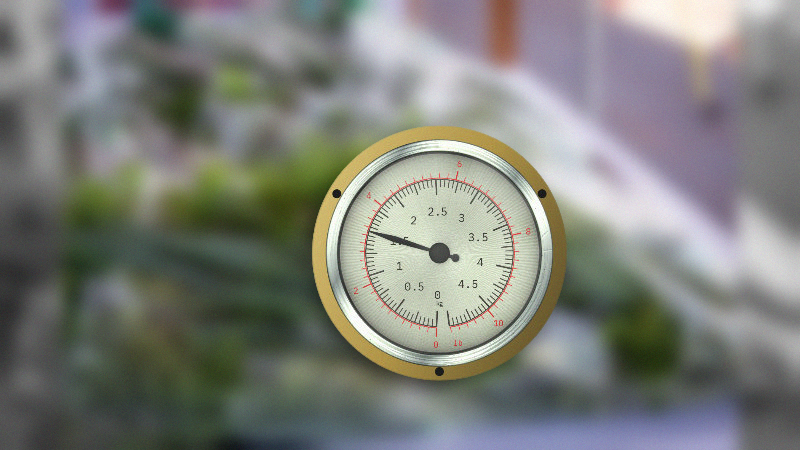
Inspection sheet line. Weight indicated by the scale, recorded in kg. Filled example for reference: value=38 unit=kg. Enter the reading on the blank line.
value=1.5 unit=kg
